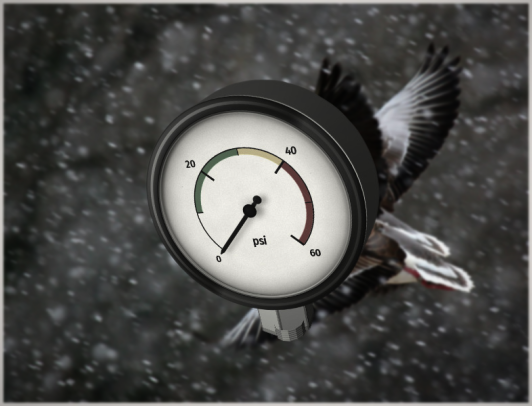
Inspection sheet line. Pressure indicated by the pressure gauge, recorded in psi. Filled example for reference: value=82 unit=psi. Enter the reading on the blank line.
value=0 unit=psi
